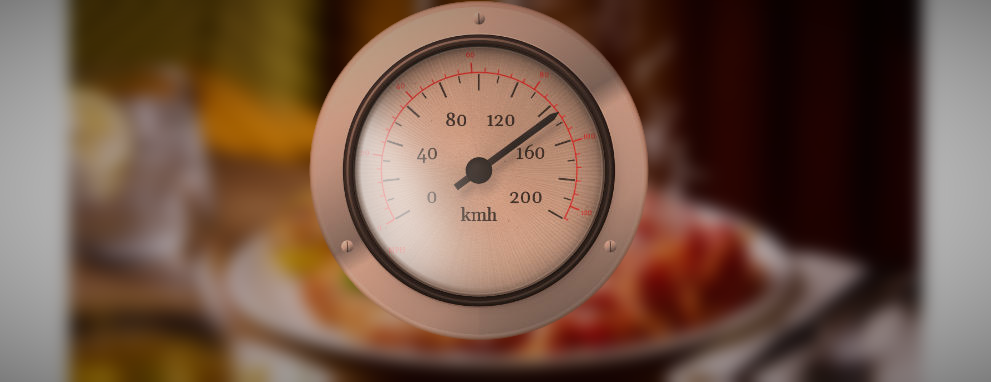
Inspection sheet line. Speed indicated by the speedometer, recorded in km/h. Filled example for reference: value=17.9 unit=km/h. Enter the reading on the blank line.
value=145 unit=km/h
